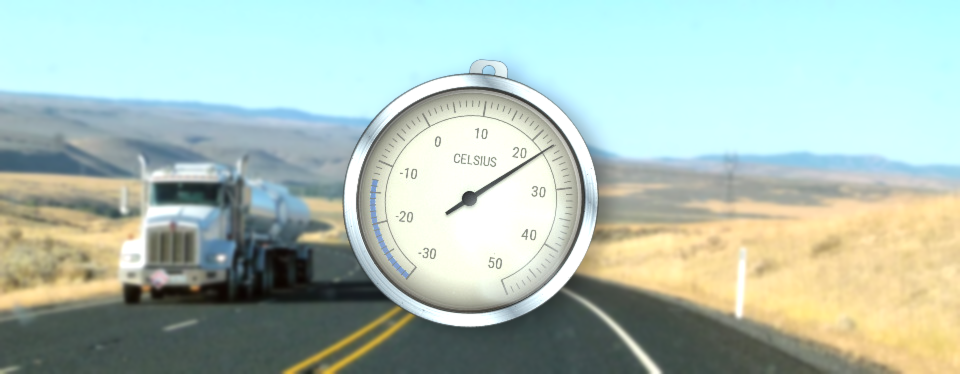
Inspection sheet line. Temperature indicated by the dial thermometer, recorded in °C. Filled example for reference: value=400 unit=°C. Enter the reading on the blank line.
value=23 unit=°C
